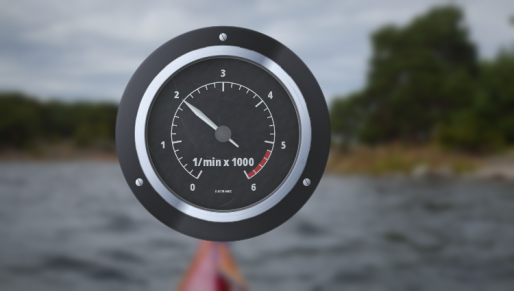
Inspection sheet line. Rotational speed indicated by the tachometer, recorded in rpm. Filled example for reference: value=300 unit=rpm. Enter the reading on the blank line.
value=2000 unit=rpm
